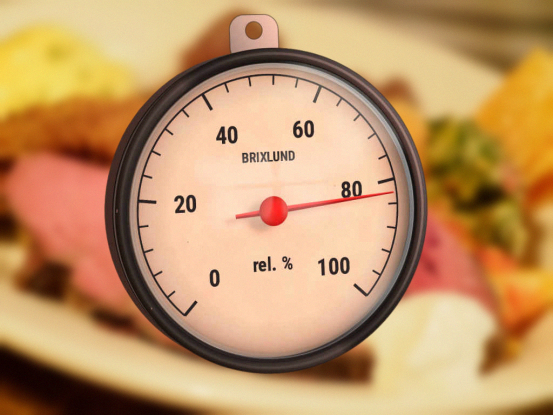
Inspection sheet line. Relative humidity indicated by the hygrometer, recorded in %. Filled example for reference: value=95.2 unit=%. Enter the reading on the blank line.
value=82 unit=%
